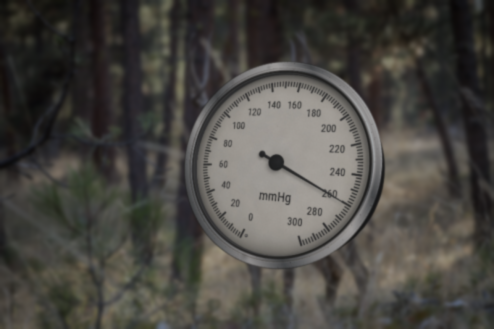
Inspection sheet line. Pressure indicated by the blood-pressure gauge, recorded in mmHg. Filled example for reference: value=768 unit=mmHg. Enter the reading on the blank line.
value=260 unit=mmHg
